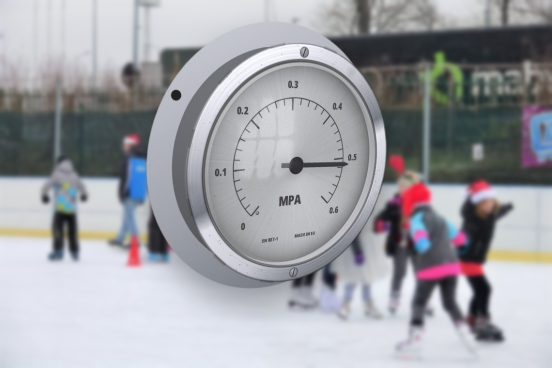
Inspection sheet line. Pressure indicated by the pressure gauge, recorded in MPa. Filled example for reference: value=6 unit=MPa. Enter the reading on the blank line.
value=0.51 unit=MPa
